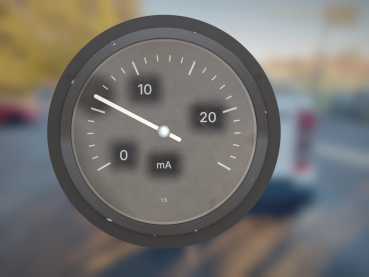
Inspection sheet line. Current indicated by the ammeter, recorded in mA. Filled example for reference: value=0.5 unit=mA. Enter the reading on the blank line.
value=6 unit=mA
